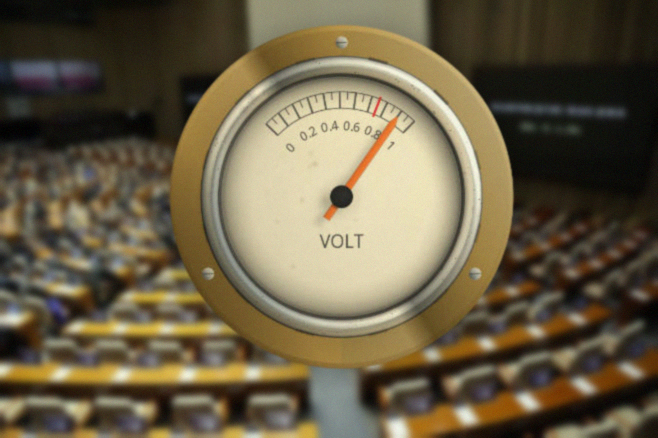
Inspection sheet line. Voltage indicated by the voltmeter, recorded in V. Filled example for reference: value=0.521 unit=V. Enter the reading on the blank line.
value=0.9 unit=V
